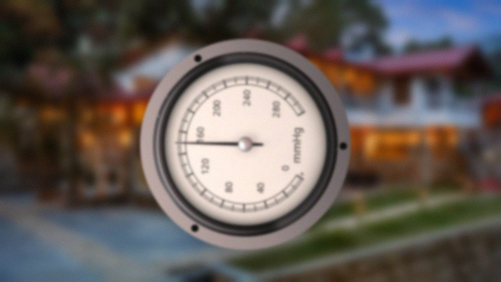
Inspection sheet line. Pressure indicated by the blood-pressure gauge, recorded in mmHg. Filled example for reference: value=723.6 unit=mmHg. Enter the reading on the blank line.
value=150 unit=mmHg
